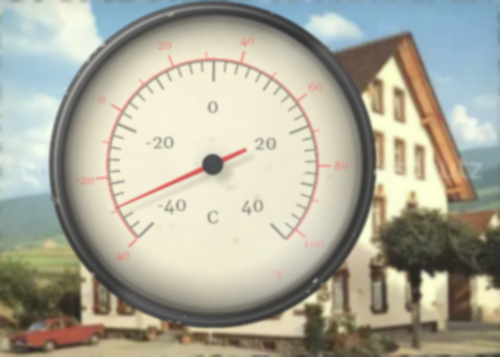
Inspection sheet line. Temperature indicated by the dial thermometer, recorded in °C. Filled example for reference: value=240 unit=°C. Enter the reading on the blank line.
value=-34 unit=°C
